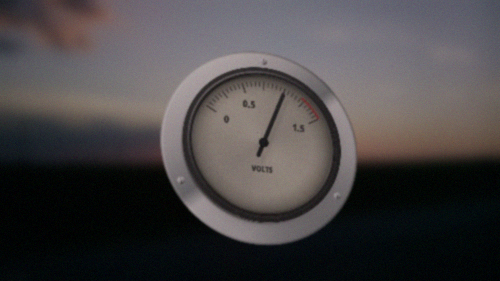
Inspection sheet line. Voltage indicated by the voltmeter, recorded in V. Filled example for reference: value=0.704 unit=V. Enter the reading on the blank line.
value=1 unit=V
